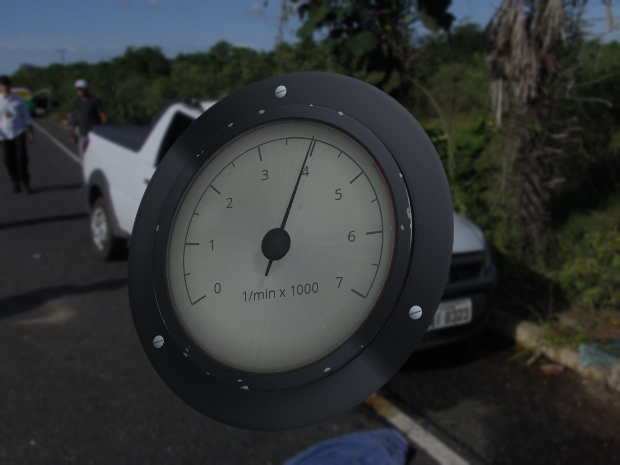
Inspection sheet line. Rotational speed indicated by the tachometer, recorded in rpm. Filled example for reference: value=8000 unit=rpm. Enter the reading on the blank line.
value=4000 unit=rpm
